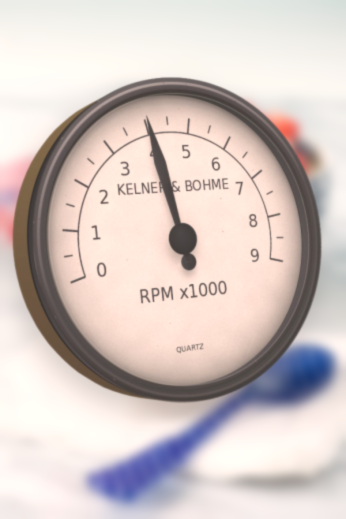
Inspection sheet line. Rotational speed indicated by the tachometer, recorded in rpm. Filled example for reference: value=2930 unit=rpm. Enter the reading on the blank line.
value=4000 unit=rpm
